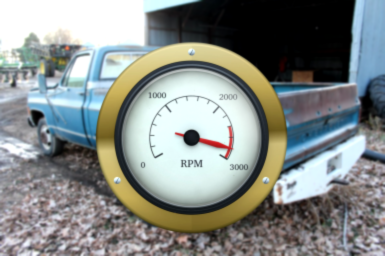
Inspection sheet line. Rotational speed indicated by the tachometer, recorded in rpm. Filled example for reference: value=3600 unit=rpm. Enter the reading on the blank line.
value=2800 unit=rpm
